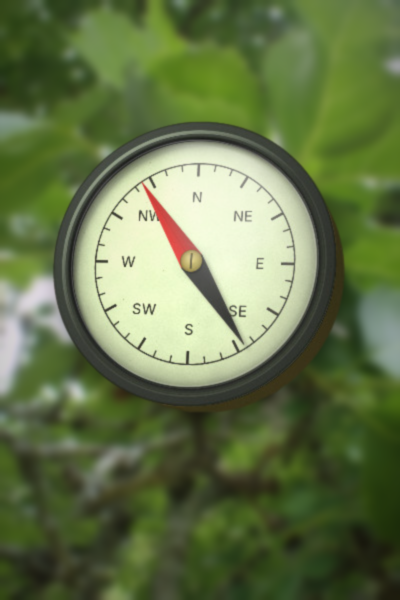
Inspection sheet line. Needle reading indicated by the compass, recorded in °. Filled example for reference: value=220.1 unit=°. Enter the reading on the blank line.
value=325 unit=°
